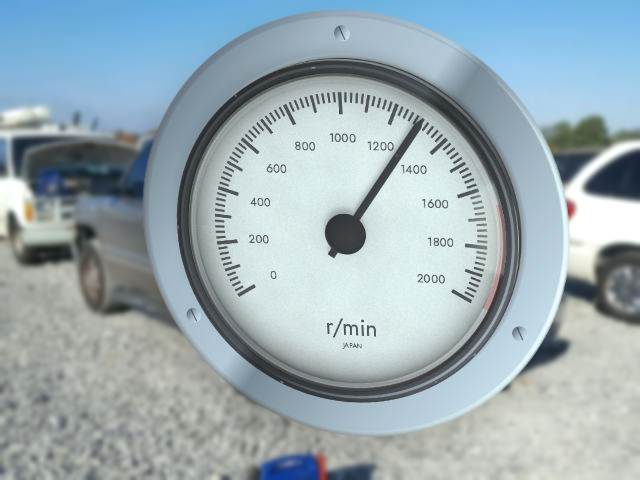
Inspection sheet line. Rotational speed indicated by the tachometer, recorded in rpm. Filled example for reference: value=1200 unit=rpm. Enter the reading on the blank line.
value=1300 unit=rpm
